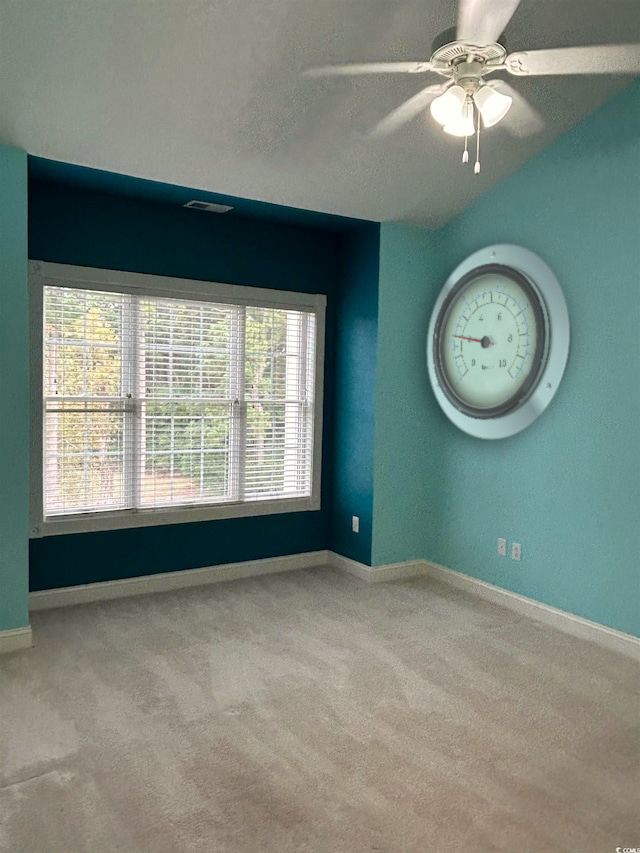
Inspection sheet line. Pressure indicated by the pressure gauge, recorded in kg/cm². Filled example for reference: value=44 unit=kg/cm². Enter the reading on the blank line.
value=2 unit=kg/cm²
